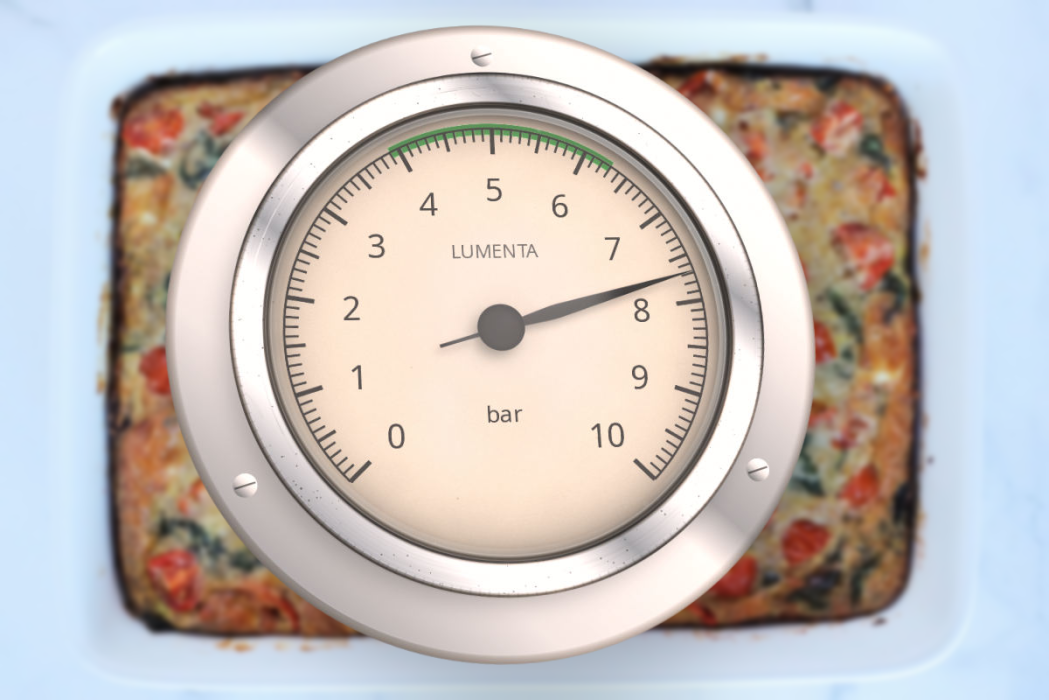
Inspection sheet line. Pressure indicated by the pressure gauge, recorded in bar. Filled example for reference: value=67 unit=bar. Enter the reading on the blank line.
value=7.7 unit=bar
